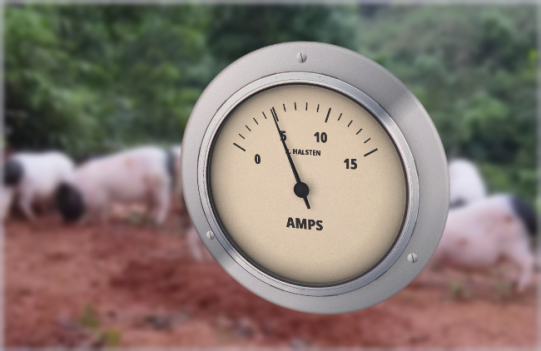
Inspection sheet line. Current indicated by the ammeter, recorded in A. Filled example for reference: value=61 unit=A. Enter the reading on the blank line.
value=5 unit=A
